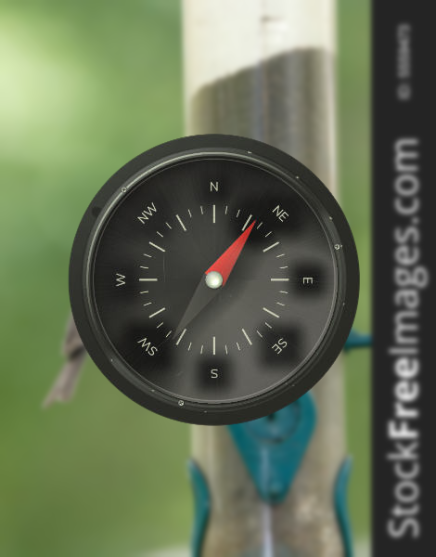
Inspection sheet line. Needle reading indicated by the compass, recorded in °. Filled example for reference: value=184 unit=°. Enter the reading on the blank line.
value=35 unit=°
